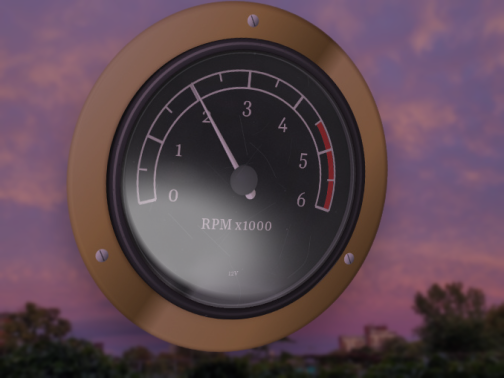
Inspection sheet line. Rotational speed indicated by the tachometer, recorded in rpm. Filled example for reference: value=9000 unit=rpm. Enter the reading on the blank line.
value=2000 unit=rpm
